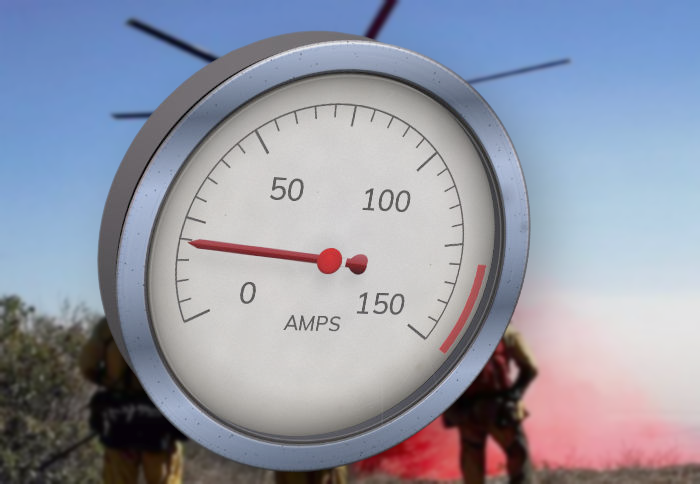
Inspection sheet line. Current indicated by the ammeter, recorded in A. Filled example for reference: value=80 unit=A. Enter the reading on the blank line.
value=20 unit=A
